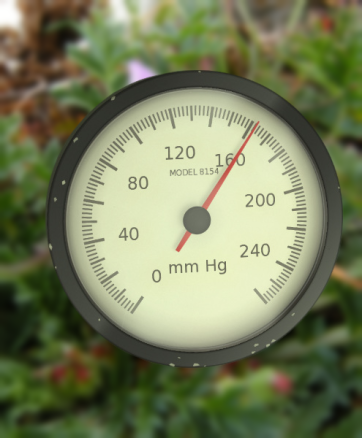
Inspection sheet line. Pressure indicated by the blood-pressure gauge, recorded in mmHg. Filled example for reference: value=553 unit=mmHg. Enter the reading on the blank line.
value=162 unit=mmHg
